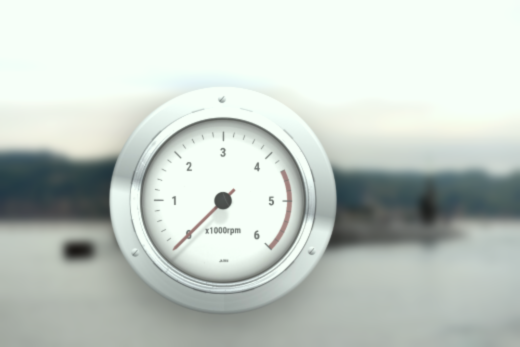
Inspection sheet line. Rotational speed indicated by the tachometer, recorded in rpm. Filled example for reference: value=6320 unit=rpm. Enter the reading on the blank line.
value=0 unit=rpm
